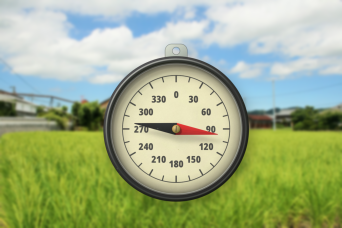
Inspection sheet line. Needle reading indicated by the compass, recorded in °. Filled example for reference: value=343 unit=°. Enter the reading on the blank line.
value=97.5 unit=°
